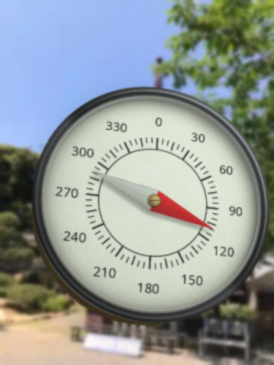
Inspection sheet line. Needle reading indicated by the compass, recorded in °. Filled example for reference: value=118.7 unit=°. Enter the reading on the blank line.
value=110 unit=°
